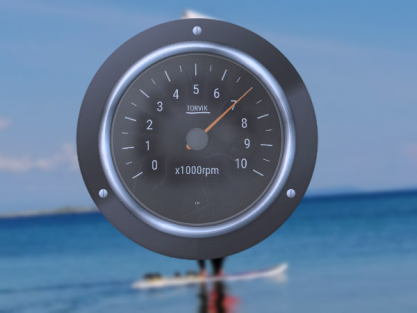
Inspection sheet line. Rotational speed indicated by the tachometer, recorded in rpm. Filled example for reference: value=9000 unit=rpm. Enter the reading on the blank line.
value=7000 unit=rpm
